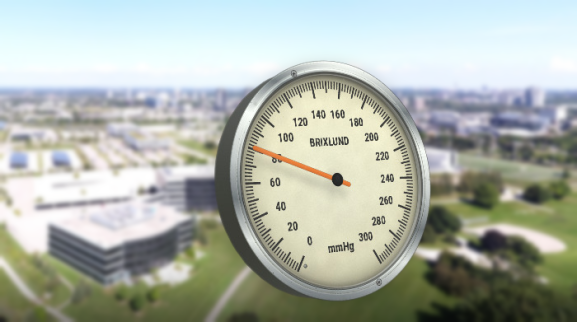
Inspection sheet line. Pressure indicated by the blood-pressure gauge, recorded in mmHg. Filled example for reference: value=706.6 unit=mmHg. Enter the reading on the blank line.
value=80 unit=mmHg
